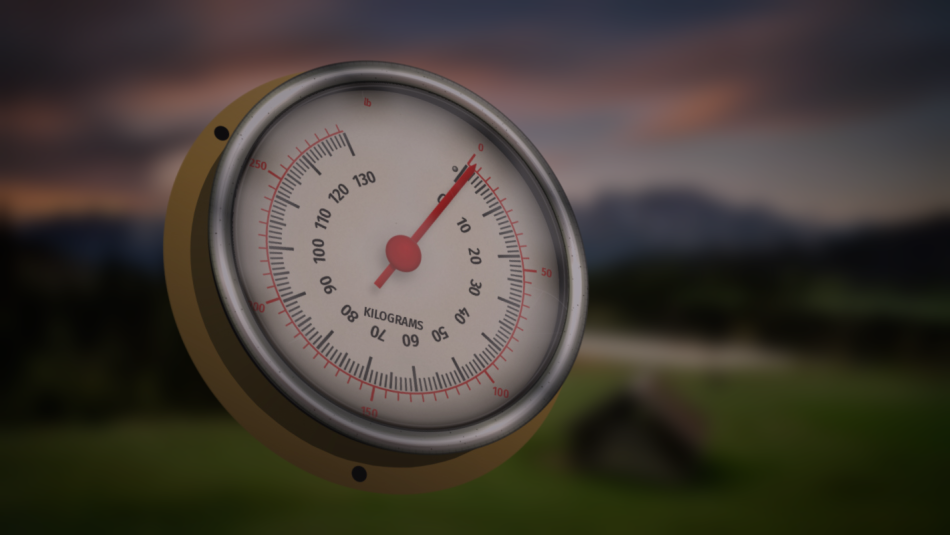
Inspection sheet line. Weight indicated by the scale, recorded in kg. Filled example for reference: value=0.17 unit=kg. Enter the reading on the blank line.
value=1 unit=kg
